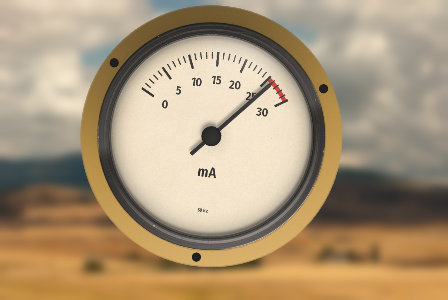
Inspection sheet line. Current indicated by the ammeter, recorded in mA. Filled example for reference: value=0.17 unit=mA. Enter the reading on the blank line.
value=26 unit=mA
